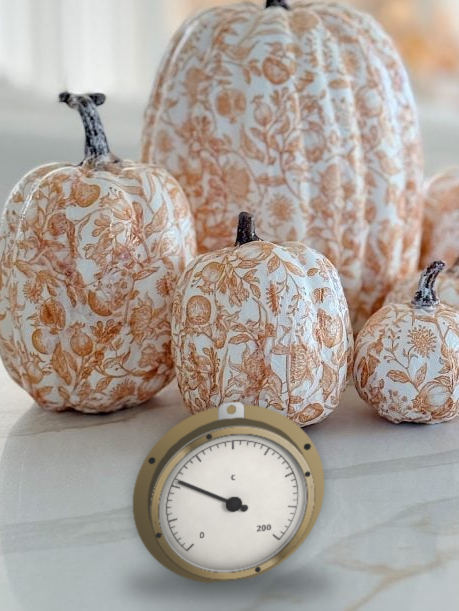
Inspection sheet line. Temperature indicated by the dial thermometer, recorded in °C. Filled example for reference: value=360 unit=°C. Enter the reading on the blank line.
value=55 unit=°C
